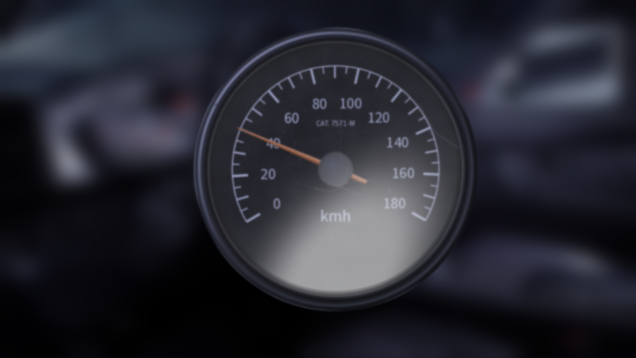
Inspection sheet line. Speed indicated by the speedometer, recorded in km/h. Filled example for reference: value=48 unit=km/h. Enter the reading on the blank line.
value=40 unit=km/h
